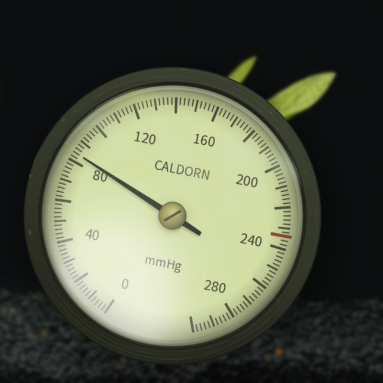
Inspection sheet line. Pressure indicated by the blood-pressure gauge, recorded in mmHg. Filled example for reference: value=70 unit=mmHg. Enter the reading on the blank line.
value=84 unit=mmHg
